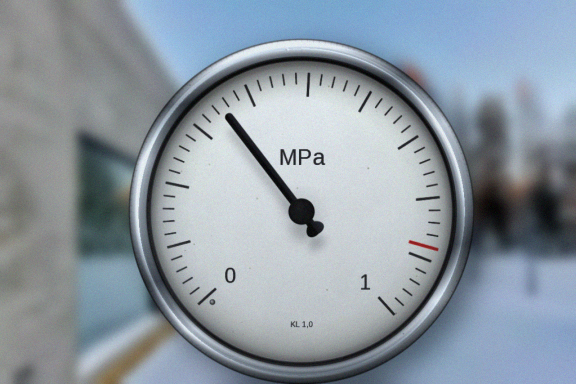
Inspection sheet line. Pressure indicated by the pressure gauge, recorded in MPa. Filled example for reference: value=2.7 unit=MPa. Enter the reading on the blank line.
value=0.35 unit=MPa
